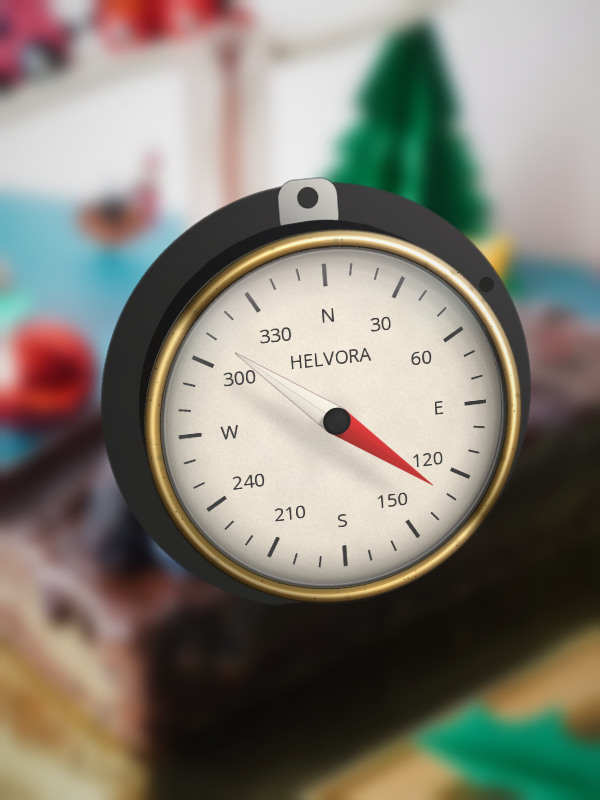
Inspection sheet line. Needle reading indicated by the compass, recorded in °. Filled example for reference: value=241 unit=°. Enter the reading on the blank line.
value=130 unit=°
